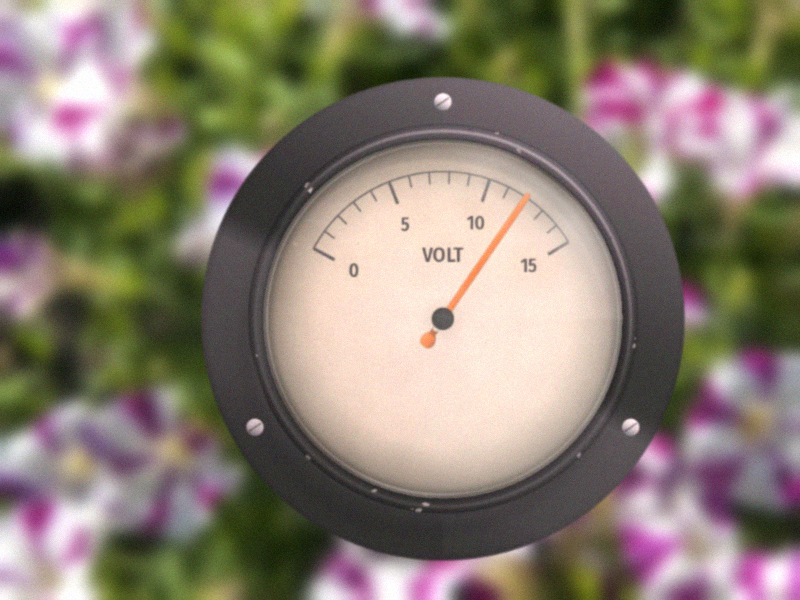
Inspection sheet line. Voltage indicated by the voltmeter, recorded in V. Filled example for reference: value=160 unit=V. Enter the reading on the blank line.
value=12 unit=V
